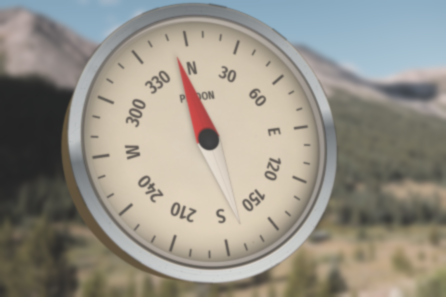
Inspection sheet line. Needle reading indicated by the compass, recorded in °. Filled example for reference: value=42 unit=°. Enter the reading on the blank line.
value=350 unit=°
